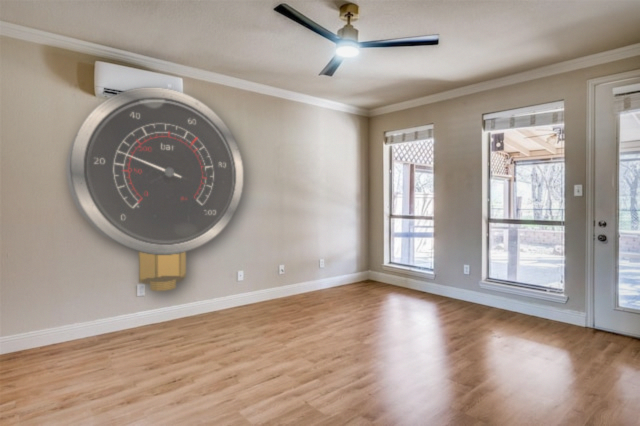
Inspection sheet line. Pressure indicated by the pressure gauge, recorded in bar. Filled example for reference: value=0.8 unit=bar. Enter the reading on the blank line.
value=25 unit=bar
